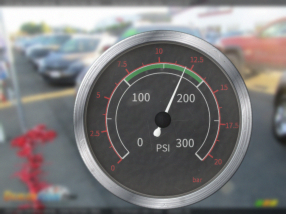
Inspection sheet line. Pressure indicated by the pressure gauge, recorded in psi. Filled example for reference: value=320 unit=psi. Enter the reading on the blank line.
value=175 unit=psi
